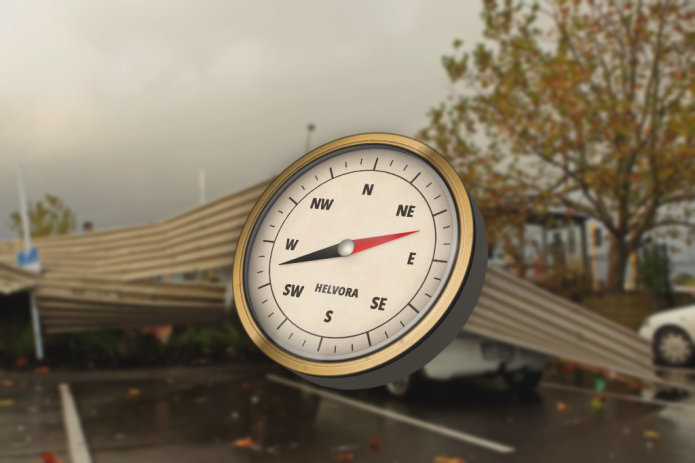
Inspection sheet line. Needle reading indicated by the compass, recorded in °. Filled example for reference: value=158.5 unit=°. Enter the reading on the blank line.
value=70 unit=°
